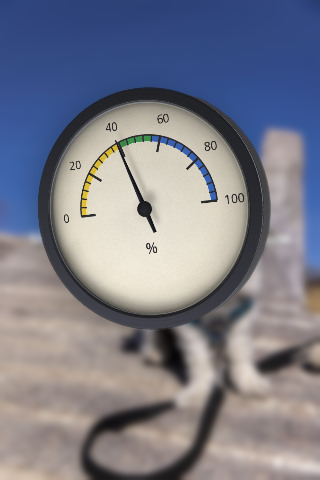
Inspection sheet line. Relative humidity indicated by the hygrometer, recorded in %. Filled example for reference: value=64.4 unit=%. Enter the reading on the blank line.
value=40 unit=%
